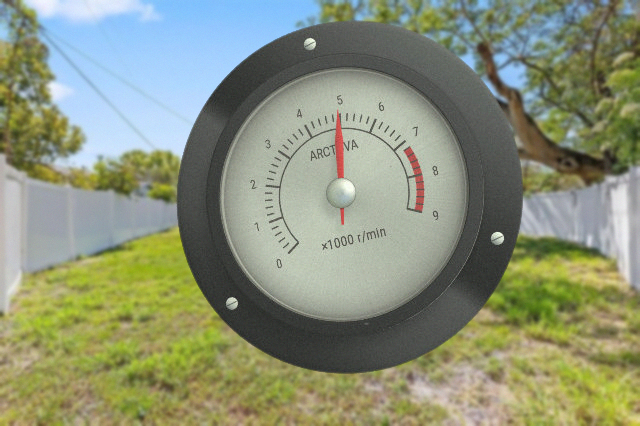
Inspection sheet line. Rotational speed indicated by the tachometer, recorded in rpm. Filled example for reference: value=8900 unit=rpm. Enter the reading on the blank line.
value=5000 unit=rpm
